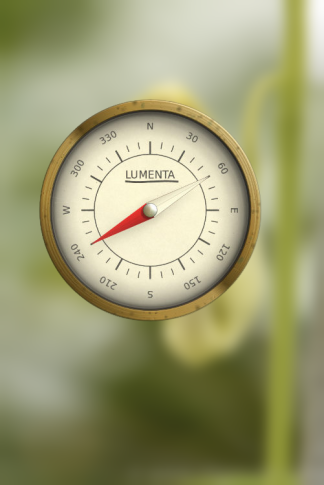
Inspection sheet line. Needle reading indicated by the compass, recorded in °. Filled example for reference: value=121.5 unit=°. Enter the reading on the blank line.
value=240 unit=°
